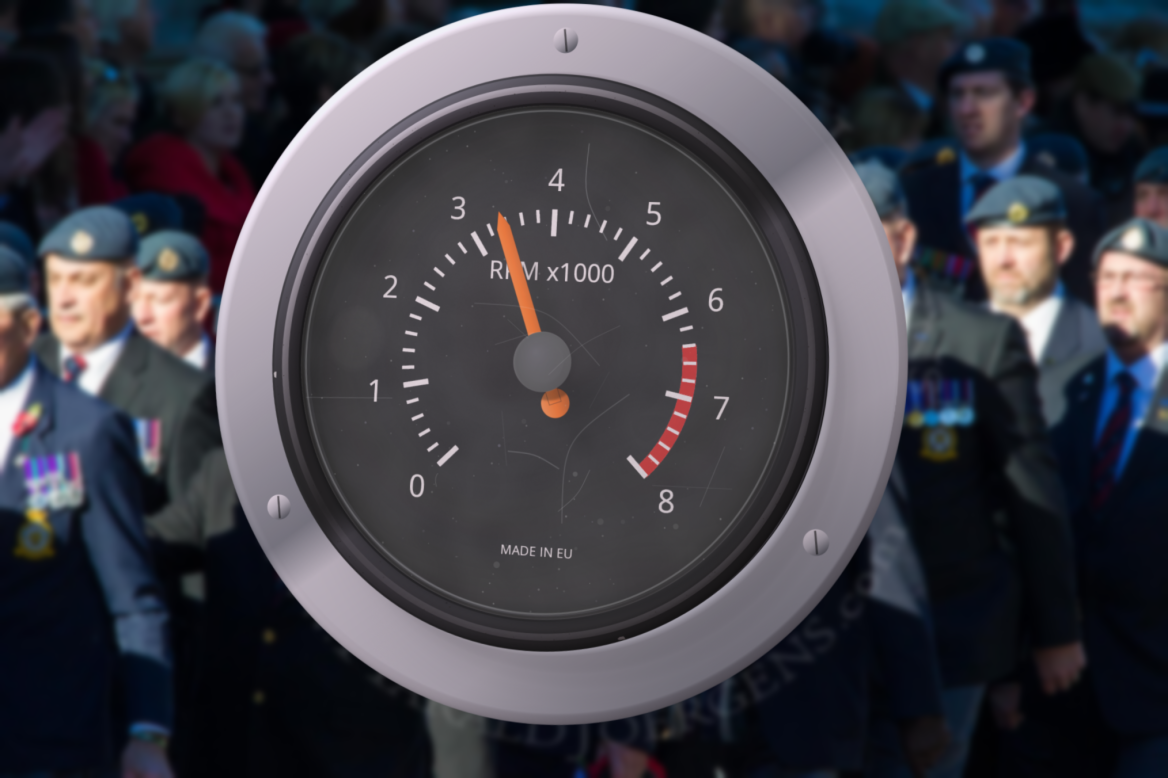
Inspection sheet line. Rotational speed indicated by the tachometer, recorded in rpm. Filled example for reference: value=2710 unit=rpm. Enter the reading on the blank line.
value=3400 unit=rpm
